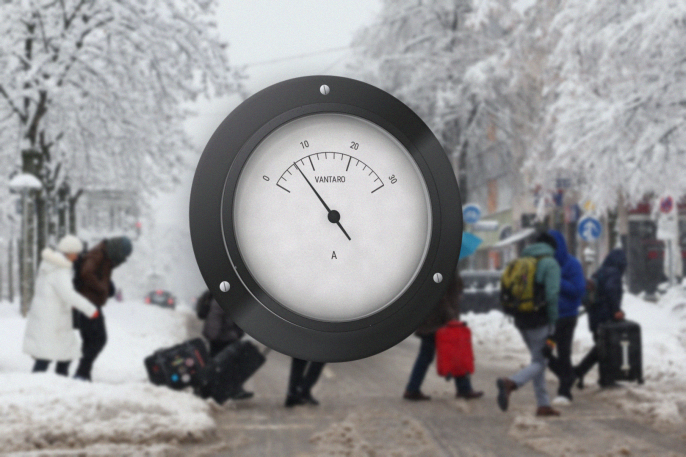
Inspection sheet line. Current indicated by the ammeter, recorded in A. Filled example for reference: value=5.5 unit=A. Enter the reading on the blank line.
value=6 unit=A
